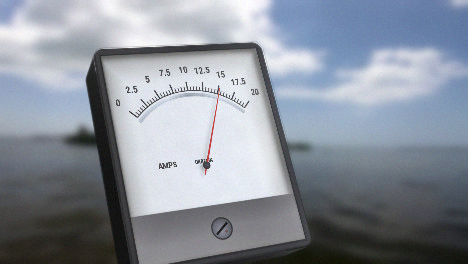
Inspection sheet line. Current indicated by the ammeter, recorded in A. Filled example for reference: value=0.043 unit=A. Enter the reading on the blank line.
value=15 unit=A
